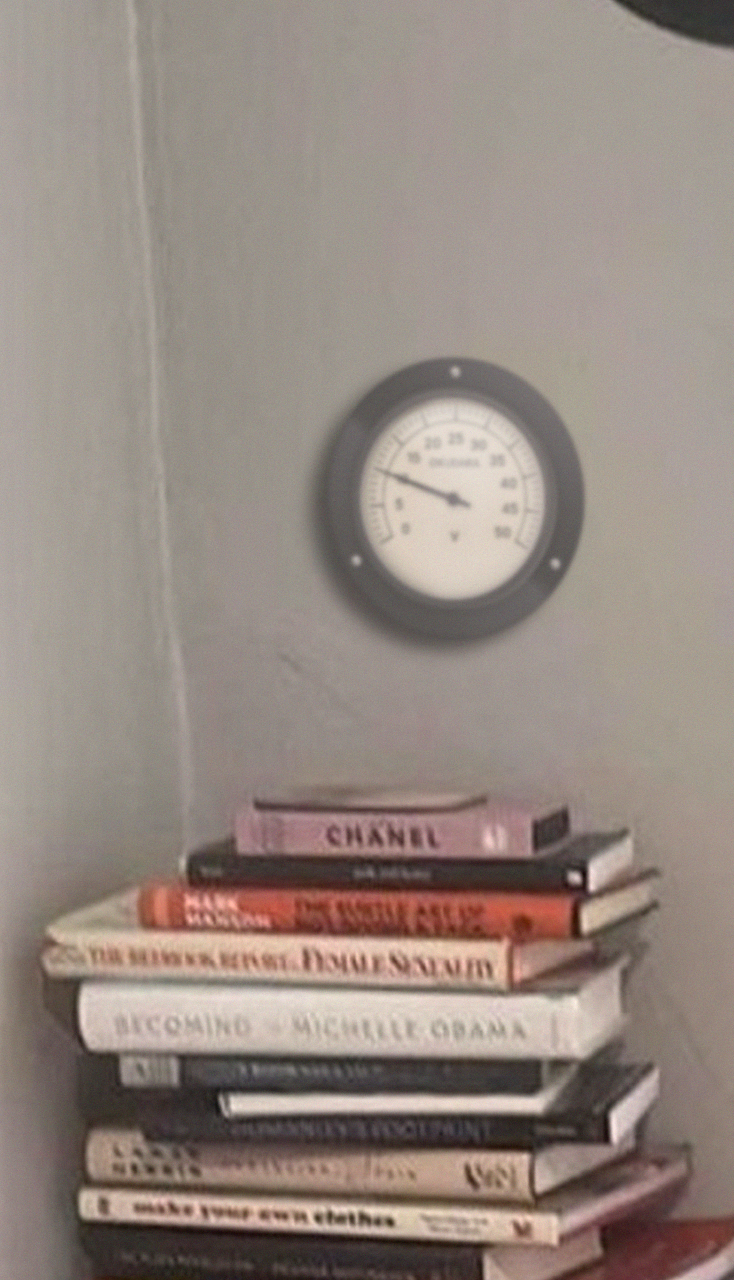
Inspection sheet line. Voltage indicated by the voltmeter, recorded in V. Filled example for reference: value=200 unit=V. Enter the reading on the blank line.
value=10 unit=V
